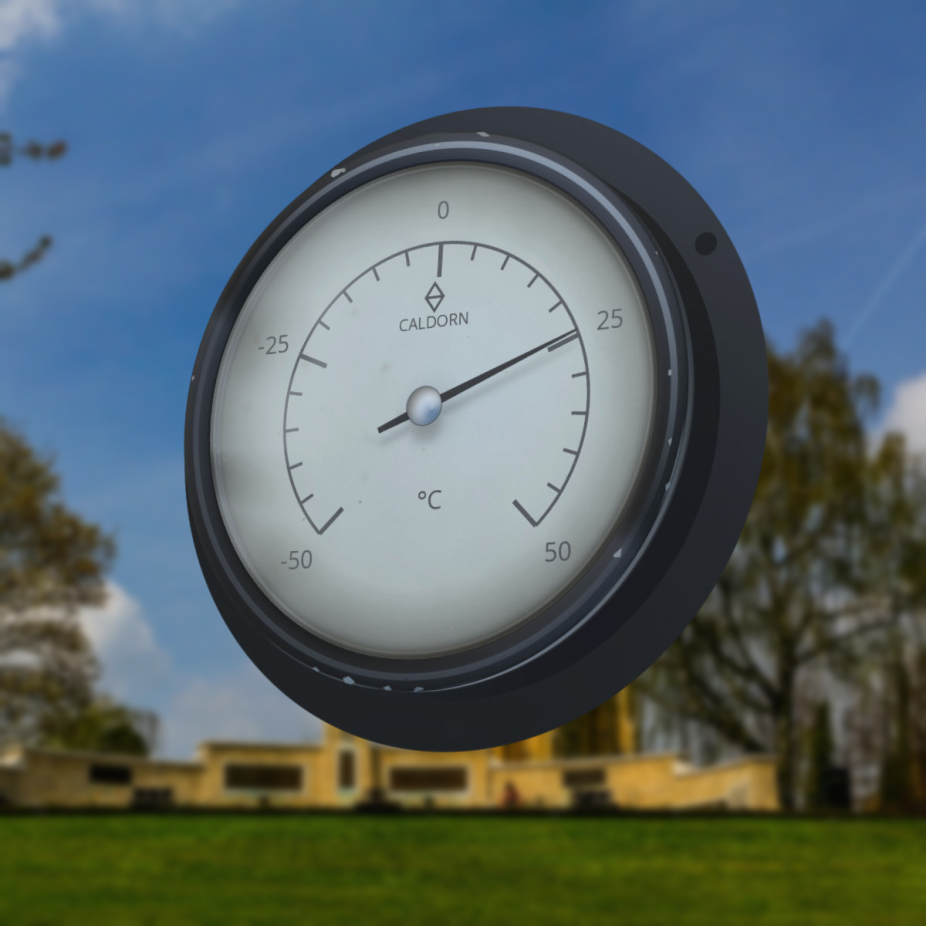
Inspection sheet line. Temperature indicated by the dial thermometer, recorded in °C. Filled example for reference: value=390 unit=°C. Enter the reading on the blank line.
value=25 unit=°C
